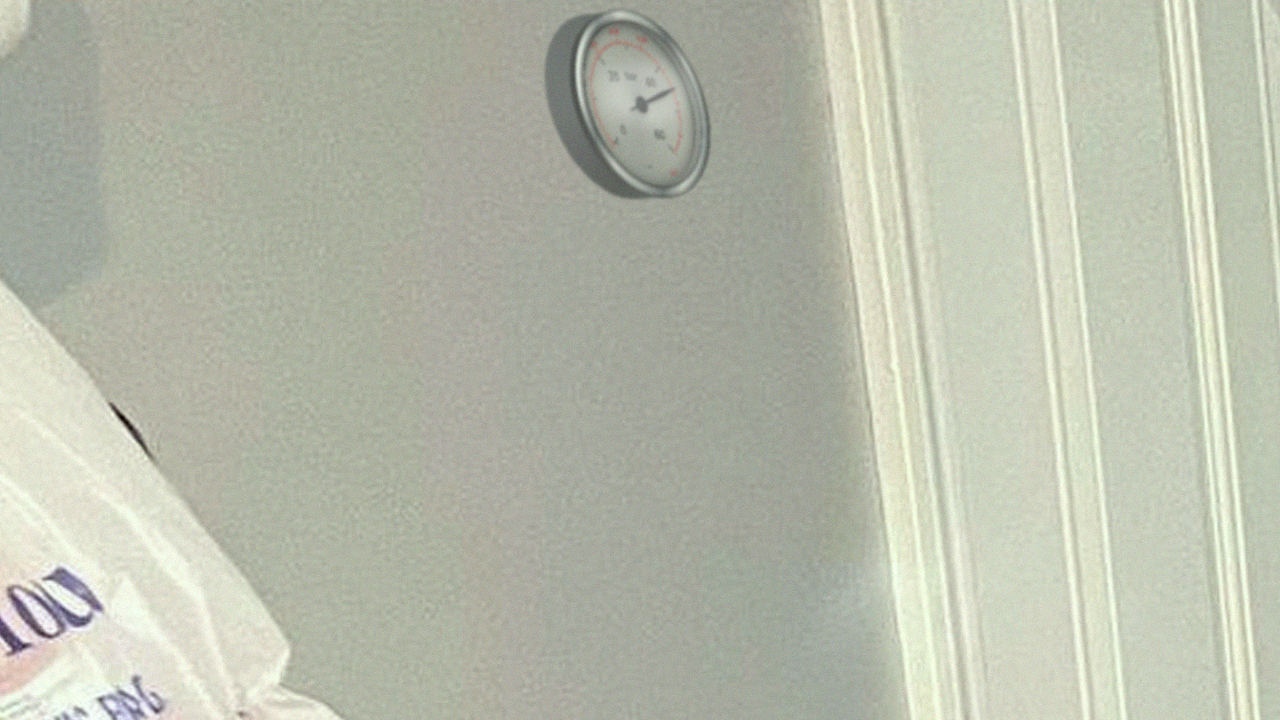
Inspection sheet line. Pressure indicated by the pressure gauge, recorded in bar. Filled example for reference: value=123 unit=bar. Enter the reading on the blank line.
value=45 unit=bar
